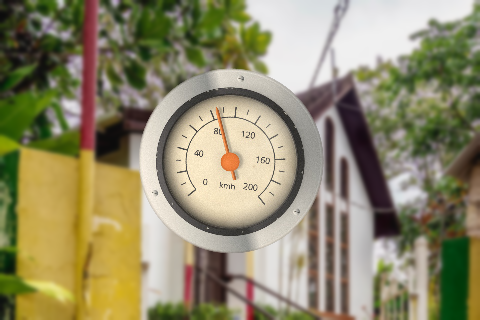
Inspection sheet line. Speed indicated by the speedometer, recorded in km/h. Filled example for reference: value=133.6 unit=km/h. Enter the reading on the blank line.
value=85 unit=km/h
